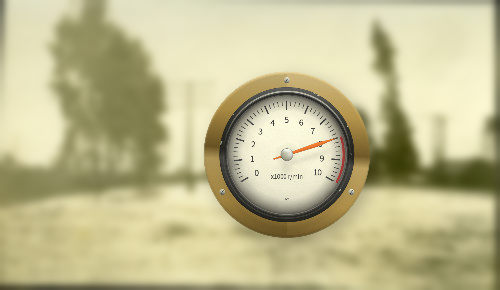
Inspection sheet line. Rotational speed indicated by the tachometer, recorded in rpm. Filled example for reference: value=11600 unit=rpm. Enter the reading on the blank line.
value=8000 unit=rpm
